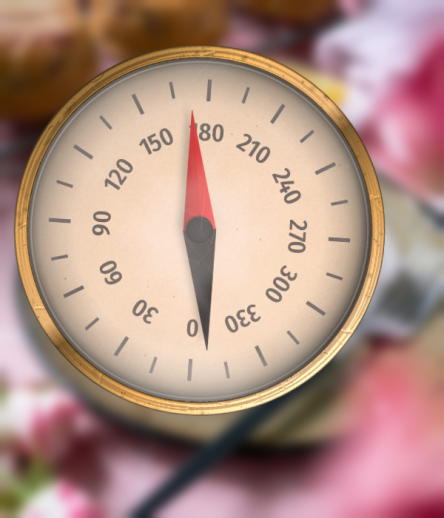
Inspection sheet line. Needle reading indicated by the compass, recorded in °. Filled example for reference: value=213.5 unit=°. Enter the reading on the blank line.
value=172.5 unit=°
